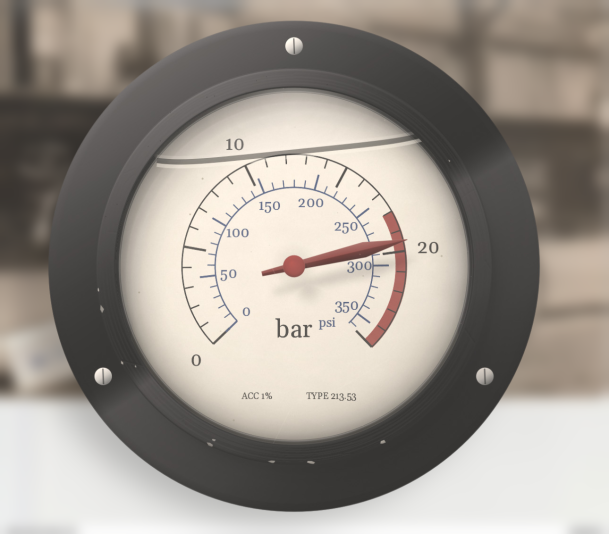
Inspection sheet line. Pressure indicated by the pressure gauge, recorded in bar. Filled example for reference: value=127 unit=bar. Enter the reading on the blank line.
value=19.5 unit=bar
